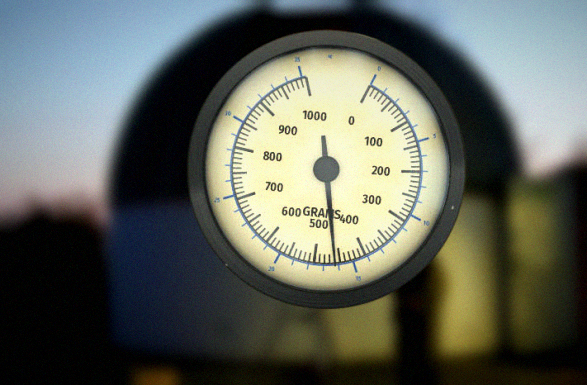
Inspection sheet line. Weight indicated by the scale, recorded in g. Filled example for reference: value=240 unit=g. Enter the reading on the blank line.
value=460 unit=g
